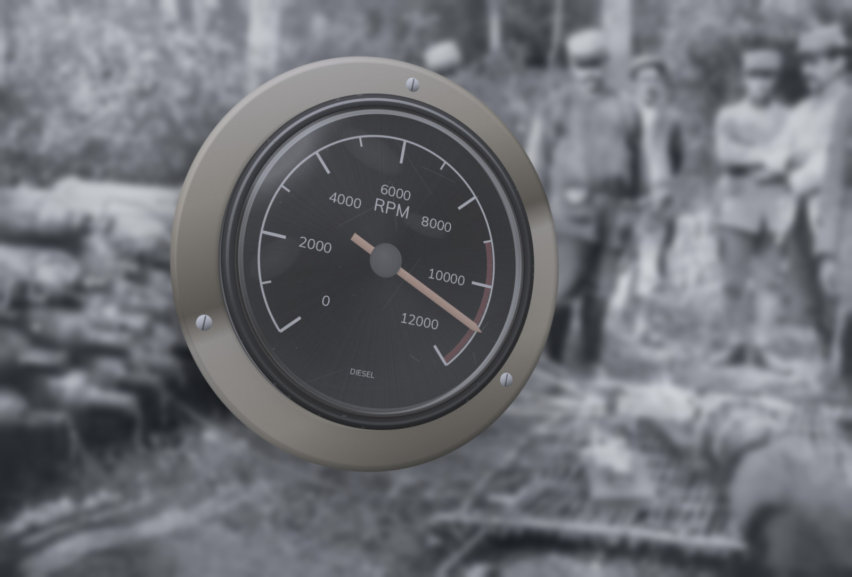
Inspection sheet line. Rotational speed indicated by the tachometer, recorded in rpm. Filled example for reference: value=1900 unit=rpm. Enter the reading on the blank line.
value=11000 unit=rpm
